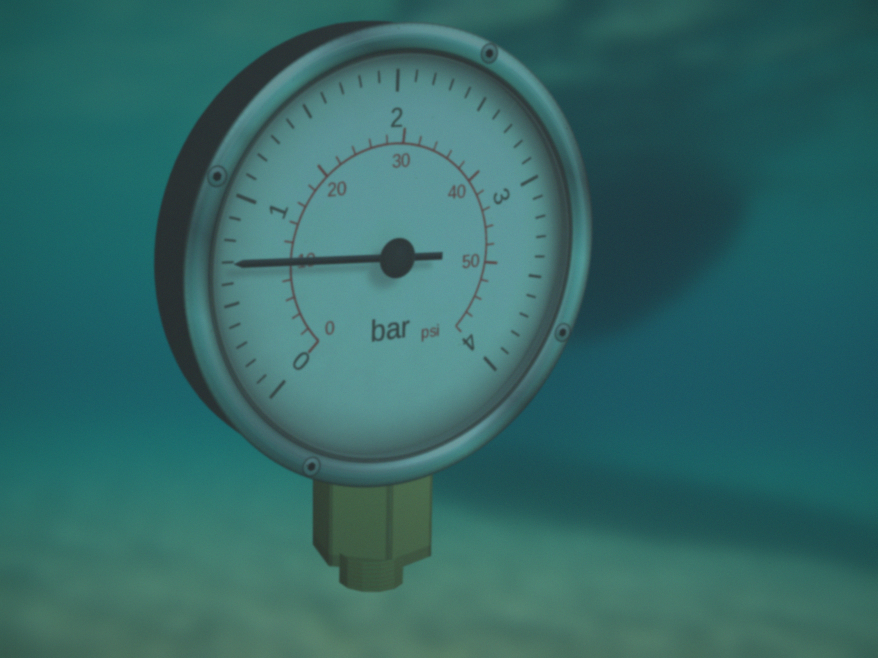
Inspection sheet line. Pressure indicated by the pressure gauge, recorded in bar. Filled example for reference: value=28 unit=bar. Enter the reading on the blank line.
value=0.7 unit=bar
